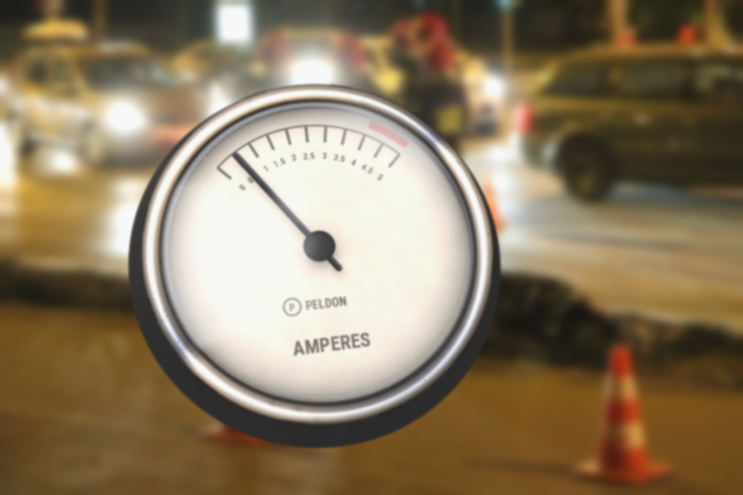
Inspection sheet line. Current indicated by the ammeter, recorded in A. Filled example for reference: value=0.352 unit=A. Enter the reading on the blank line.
value=0.5 unit=A
